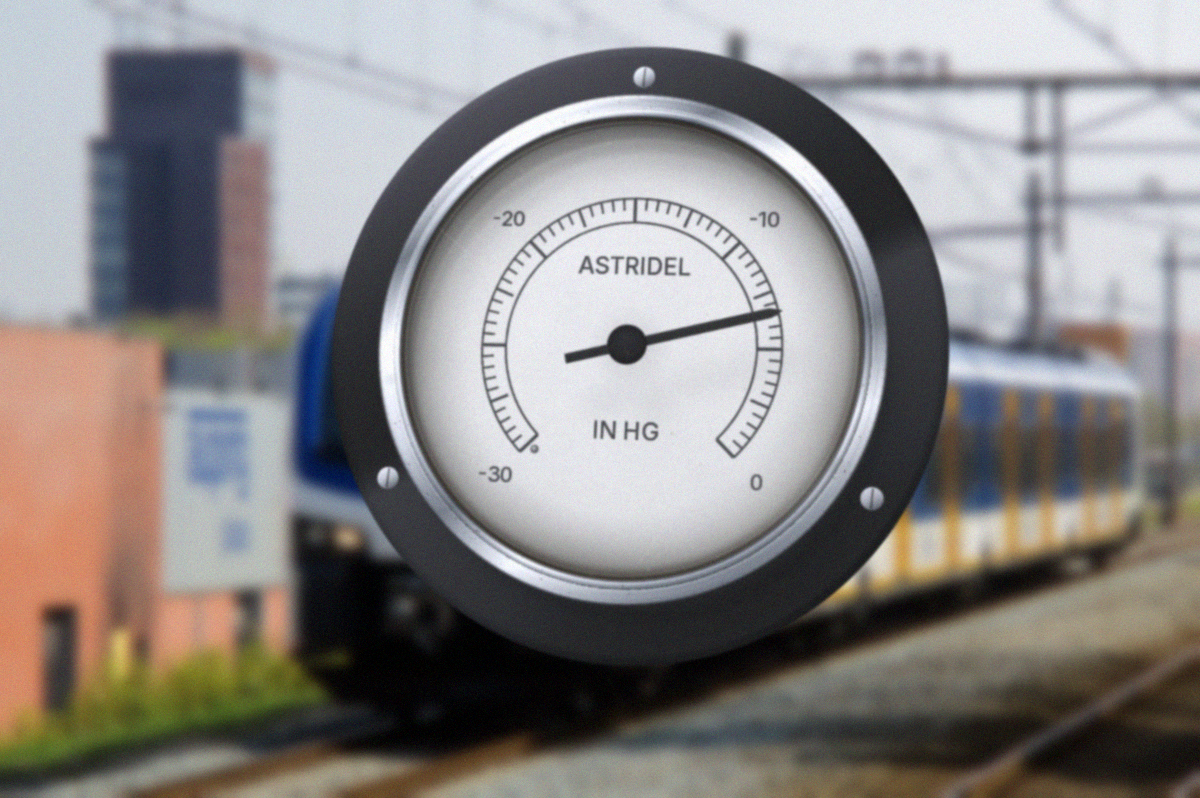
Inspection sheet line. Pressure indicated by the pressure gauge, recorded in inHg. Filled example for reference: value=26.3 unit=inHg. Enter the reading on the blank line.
value=-6.5 unit=inHg
